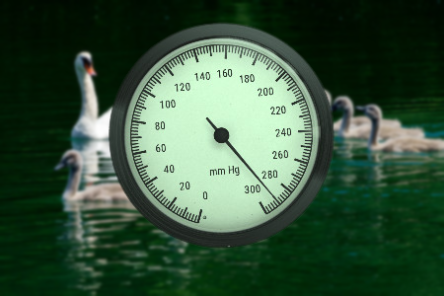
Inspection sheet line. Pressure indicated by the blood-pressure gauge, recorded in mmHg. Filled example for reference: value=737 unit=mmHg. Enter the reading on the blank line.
value=290 unit=mmHg
